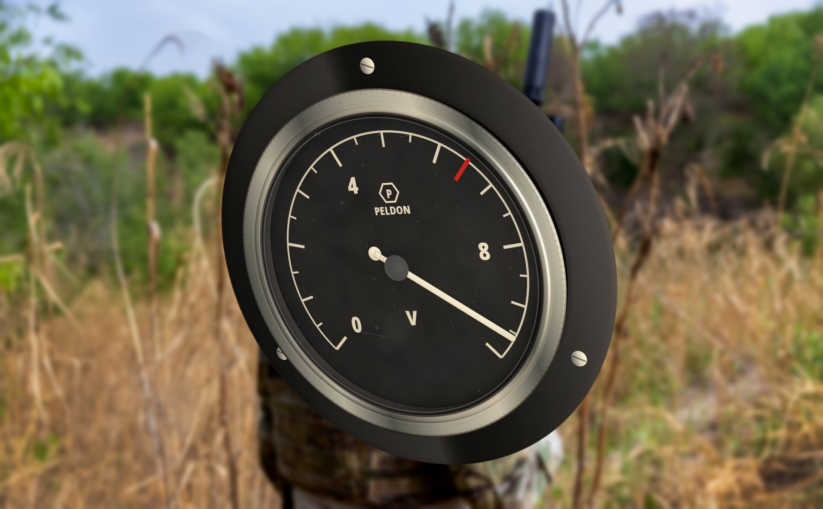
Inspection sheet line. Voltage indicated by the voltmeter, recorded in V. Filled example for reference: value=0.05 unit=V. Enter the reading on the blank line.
value=9.5 unit=V
